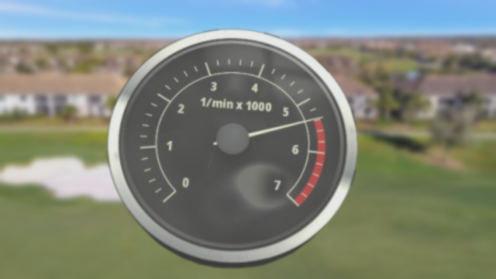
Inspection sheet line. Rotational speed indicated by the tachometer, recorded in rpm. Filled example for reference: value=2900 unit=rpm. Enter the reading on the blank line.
value=5400 unit=rpm
